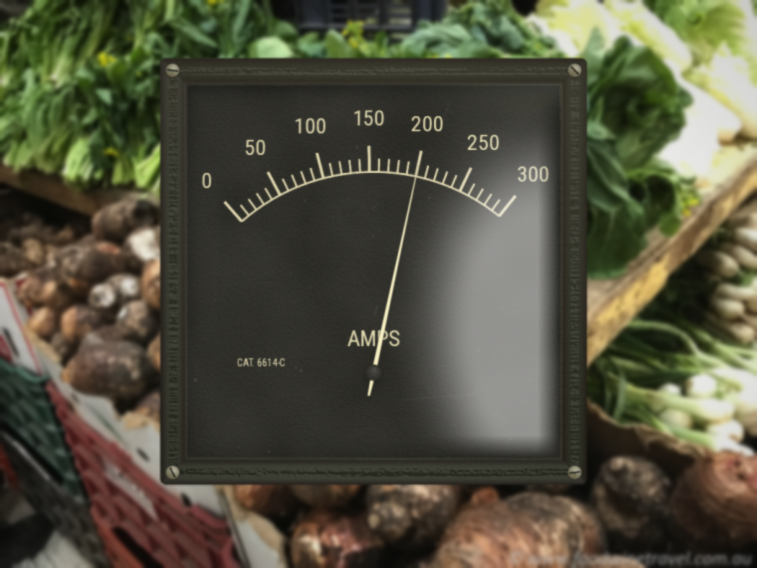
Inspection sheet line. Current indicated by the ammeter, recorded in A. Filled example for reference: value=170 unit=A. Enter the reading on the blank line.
value=200 unit=A
